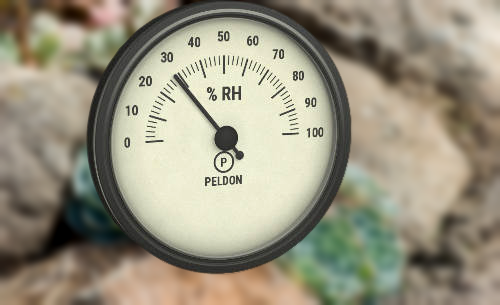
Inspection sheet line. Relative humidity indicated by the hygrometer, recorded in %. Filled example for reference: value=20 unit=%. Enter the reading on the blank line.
value=28 unit=%
